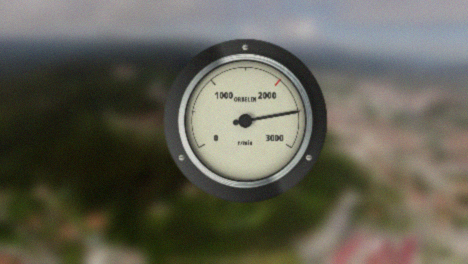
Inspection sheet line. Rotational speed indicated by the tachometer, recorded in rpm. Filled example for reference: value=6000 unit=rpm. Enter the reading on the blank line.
value=2500 unit=rpm
